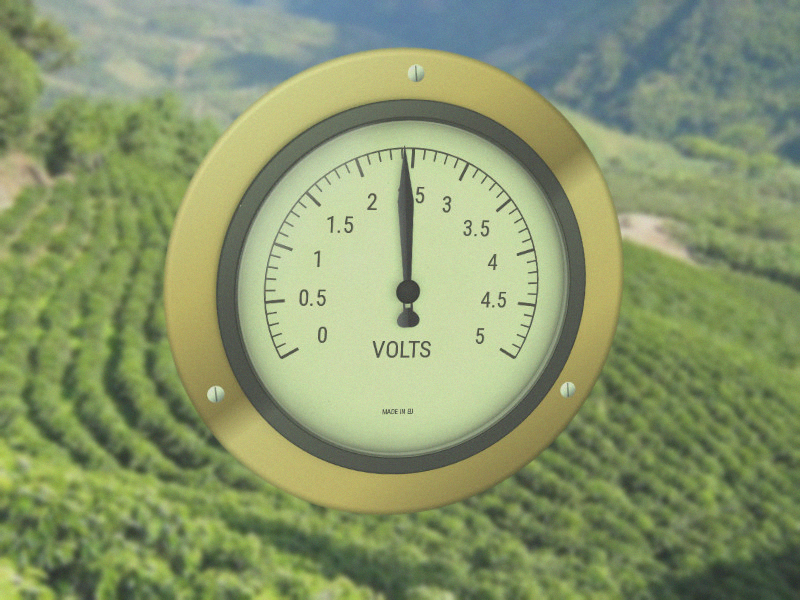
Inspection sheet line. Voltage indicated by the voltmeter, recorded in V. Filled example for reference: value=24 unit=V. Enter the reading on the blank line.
value=2.4 unit=V
